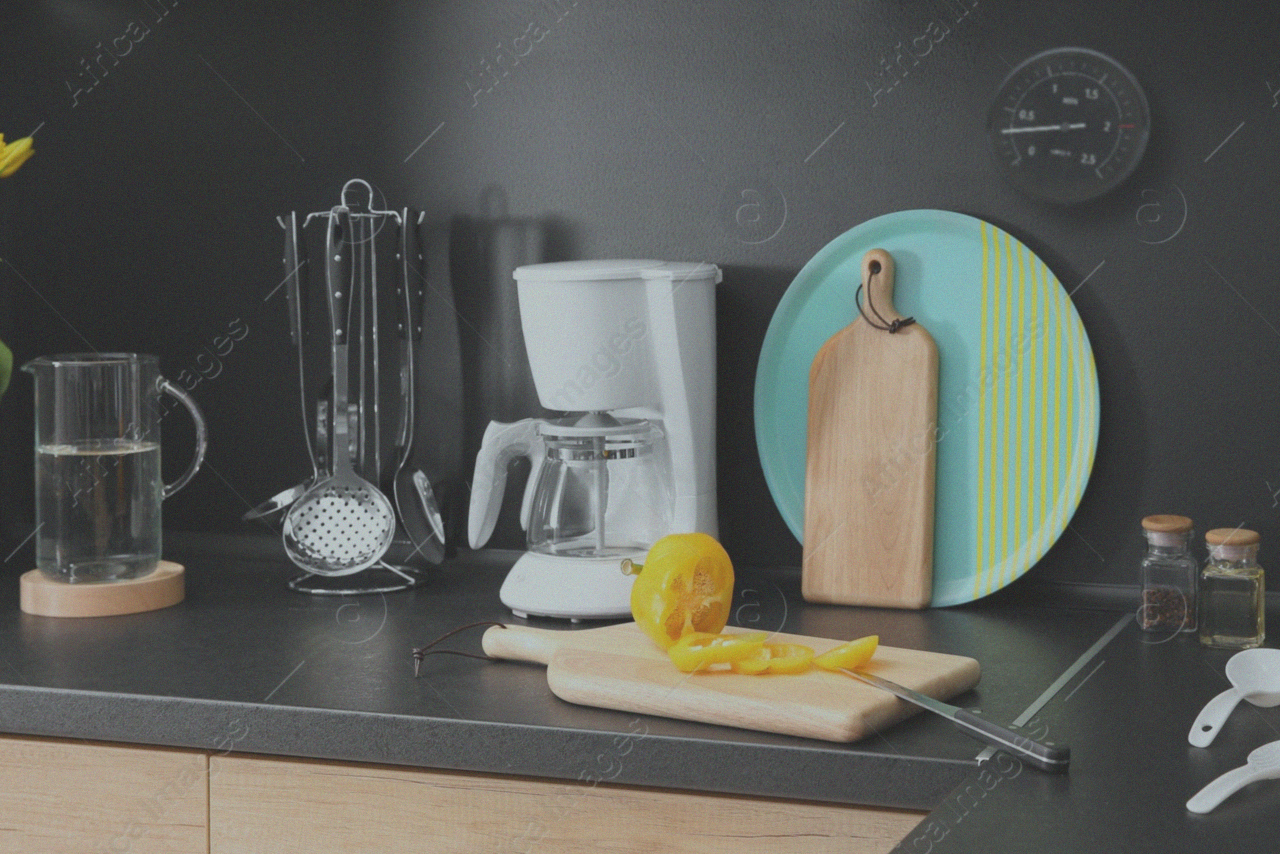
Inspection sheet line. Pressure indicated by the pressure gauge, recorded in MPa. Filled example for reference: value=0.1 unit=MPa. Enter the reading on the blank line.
value=0.3 unit=MPa
